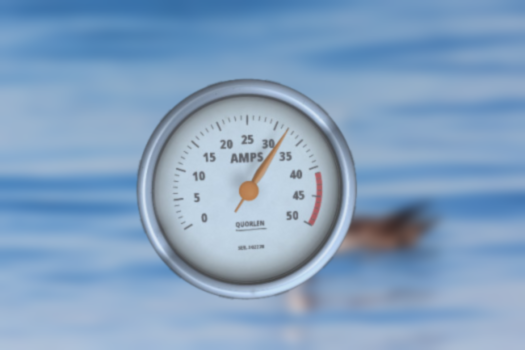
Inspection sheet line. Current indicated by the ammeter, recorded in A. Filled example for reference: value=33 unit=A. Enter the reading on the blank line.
value=32 unit=A
